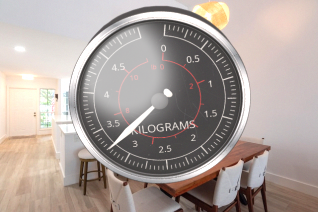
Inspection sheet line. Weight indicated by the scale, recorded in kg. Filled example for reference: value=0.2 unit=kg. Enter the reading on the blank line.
value=3.25 unit=kg
